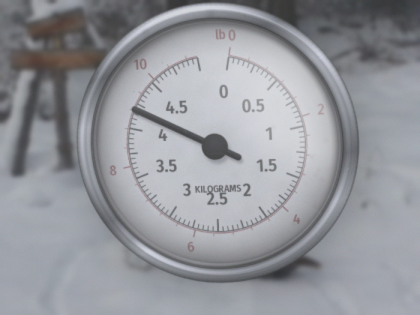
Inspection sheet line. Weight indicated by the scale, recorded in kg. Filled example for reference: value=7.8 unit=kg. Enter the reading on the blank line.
value=4.2 unit=kg
